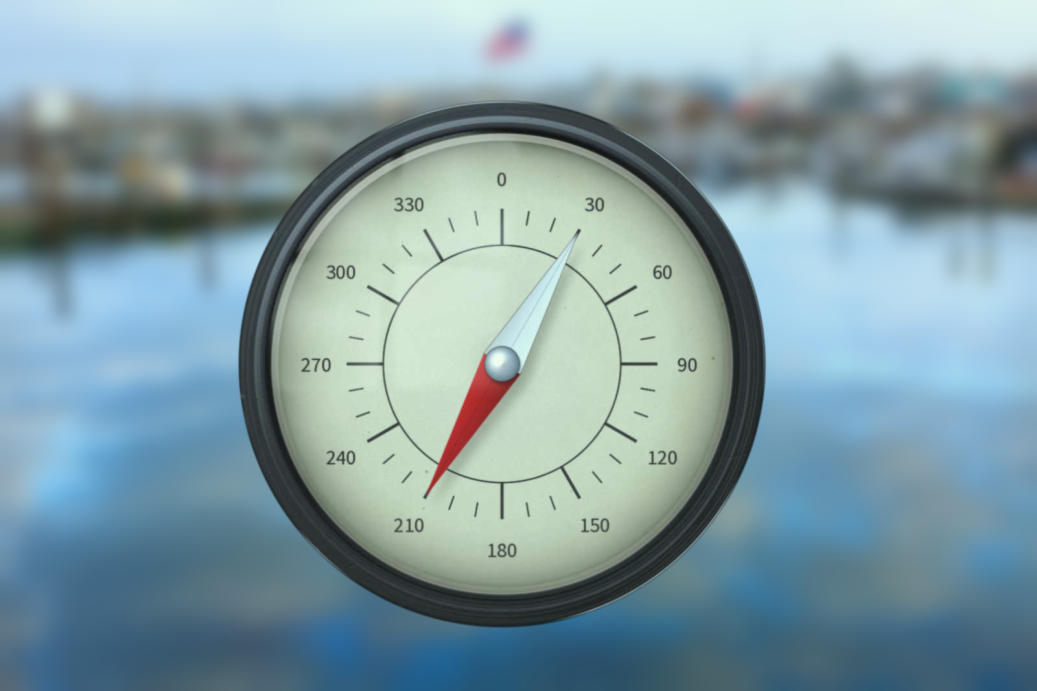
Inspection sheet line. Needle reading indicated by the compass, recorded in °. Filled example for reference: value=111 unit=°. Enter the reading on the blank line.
value=210 unit=°
